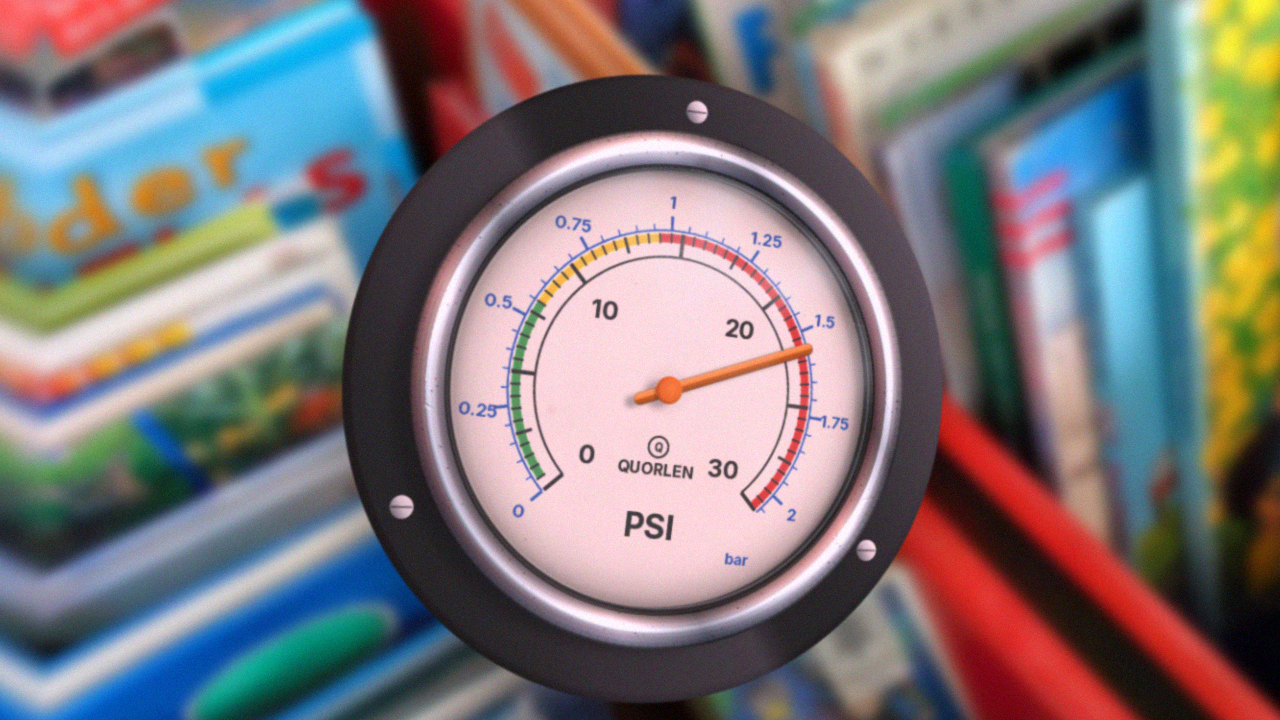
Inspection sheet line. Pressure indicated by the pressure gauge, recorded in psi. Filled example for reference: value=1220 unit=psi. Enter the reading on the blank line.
value=22.5 unit=psi
